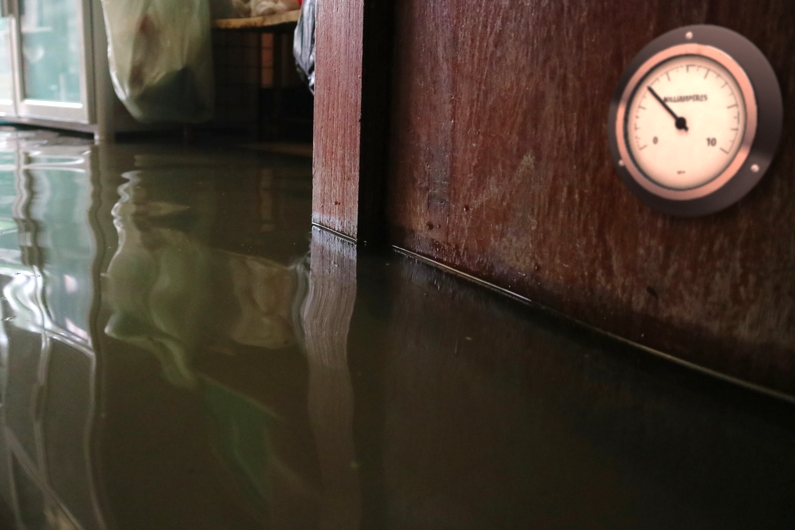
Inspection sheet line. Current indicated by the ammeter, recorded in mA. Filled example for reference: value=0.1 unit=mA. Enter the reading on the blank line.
value=3 unit=mA
